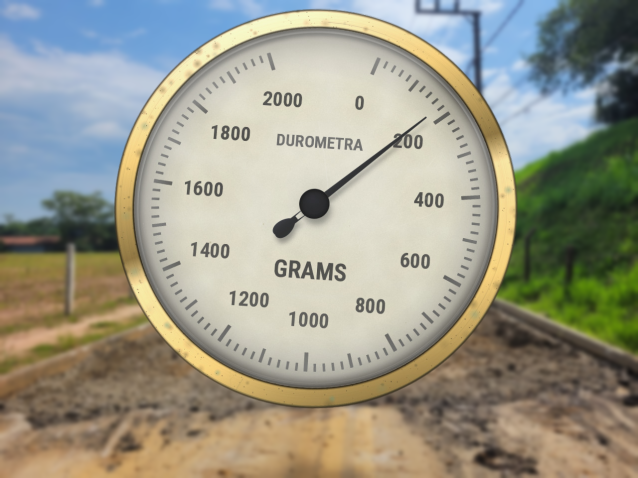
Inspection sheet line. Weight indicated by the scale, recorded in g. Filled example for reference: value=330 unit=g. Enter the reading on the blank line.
value=180 unit=g
